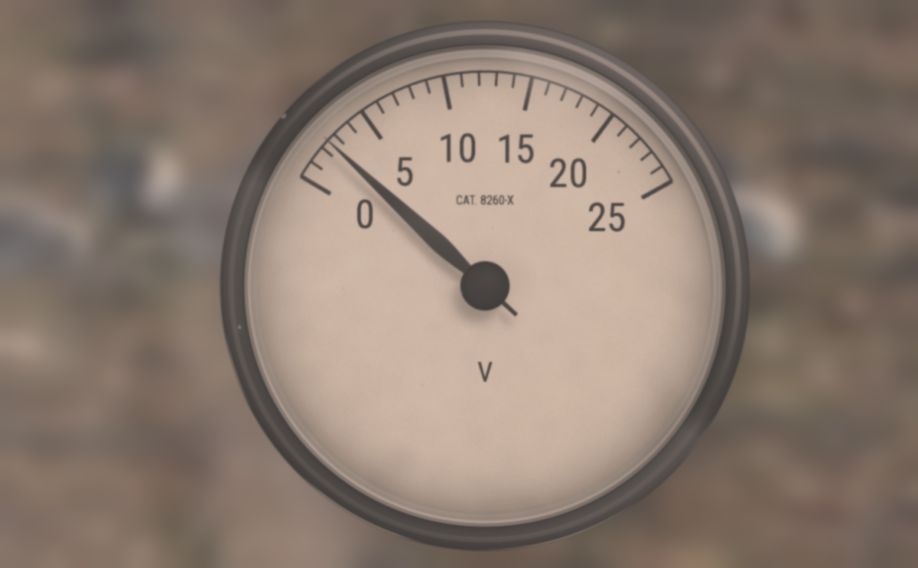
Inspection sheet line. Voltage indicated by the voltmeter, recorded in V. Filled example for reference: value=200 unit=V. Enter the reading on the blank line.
value=2.5 unit=V
